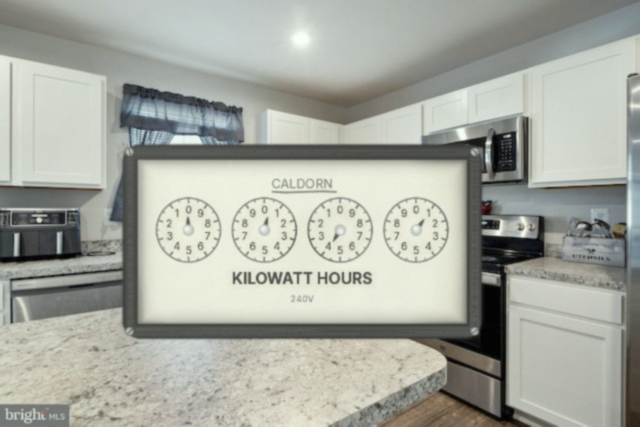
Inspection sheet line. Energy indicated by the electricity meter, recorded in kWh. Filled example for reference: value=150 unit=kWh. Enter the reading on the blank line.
value=41 unit=kWh
